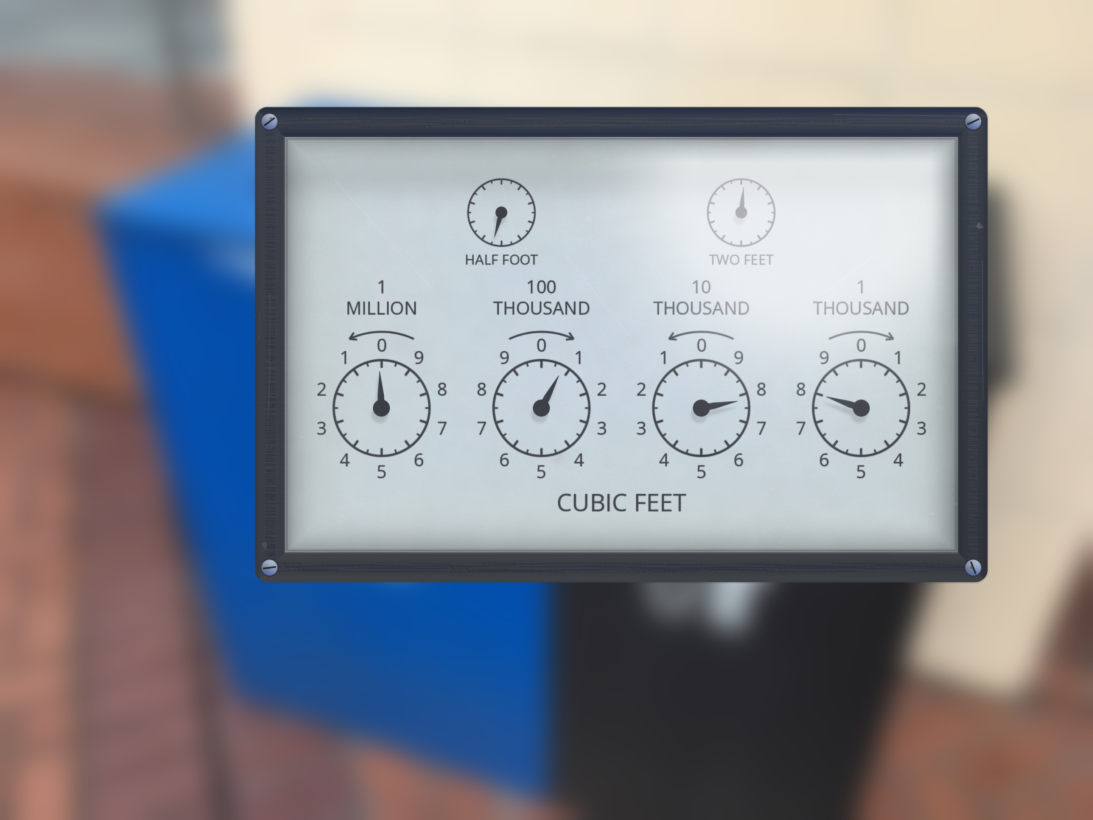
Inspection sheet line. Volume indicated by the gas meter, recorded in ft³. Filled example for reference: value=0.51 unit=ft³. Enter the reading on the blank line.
value=7800 unit=ft³
